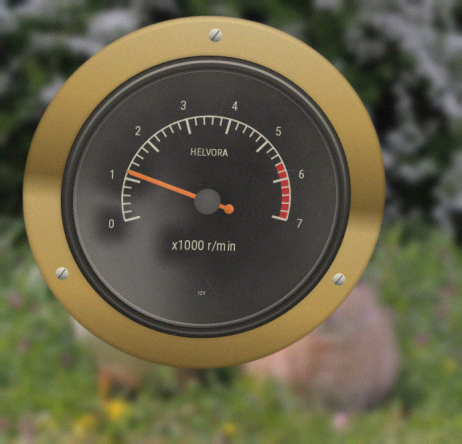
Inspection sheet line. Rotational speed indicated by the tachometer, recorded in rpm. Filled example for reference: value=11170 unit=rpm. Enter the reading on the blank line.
value=1200 unit=rpm
